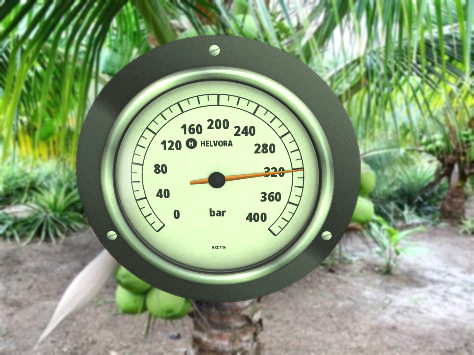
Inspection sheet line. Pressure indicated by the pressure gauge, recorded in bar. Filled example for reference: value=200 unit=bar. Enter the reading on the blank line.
value=320 unit=bar
